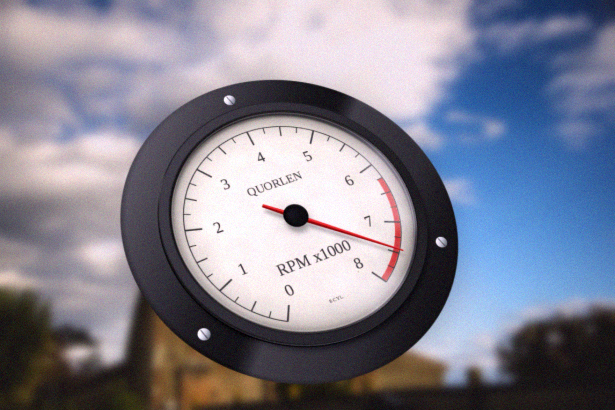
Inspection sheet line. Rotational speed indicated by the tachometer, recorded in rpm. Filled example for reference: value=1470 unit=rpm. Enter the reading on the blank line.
value=7500 unit=rpm
